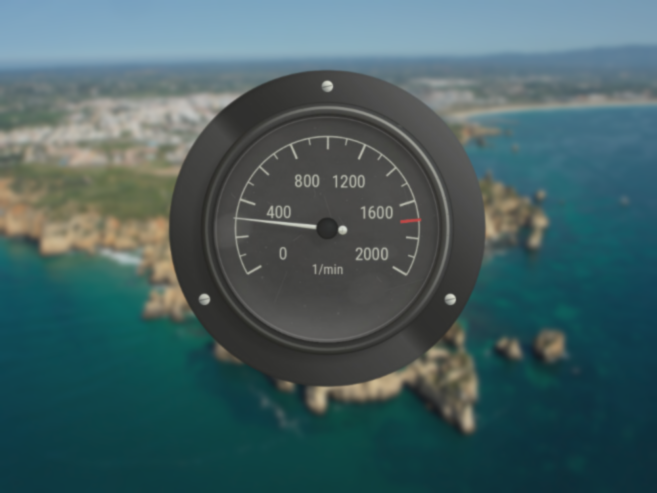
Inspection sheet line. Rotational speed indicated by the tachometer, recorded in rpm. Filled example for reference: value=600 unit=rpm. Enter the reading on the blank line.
value=300 unit=rpm
